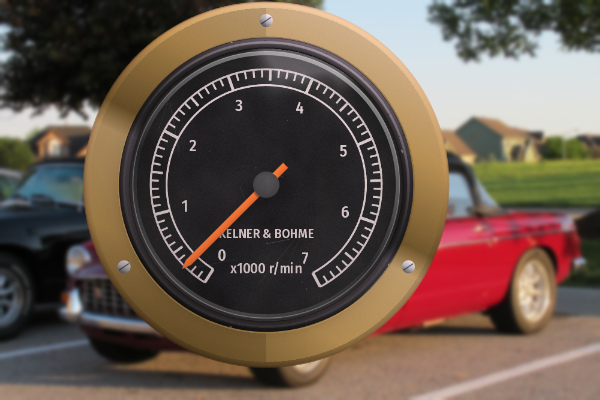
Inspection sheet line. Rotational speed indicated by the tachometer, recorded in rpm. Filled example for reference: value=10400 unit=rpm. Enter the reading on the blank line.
value=300 unit=rpm
